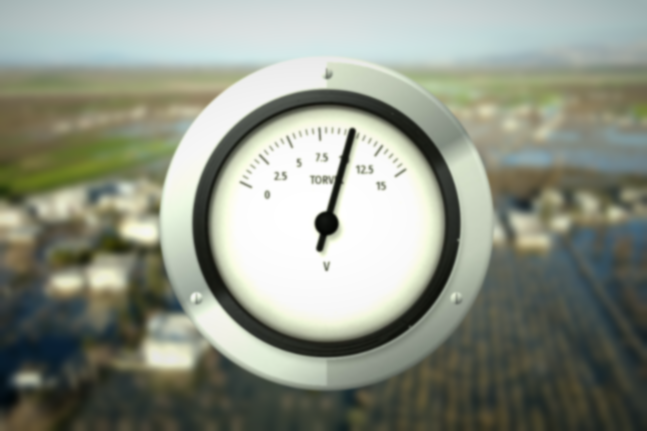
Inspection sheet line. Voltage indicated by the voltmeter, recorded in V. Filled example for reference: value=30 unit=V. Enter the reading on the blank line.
value=10 unit=V
